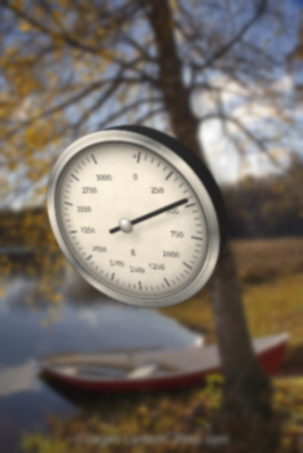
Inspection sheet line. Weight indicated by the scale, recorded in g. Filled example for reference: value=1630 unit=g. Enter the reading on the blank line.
value=450 unit=g
